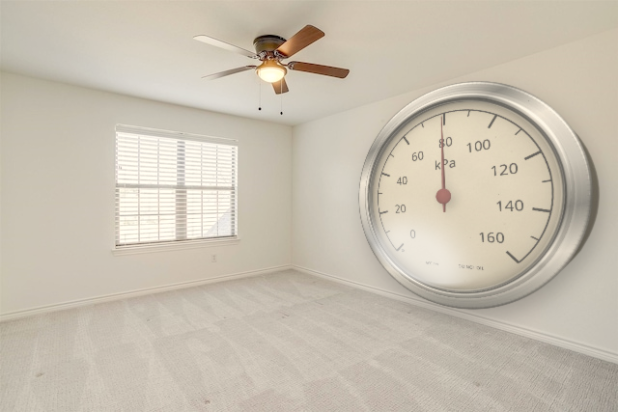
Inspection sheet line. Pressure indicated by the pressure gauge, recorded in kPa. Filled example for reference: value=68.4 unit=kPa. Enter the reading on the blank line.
value=80 unit=kPa
